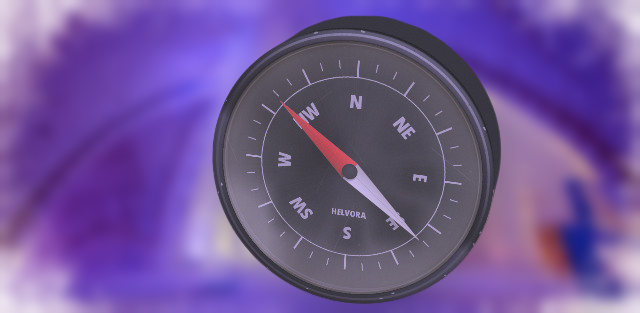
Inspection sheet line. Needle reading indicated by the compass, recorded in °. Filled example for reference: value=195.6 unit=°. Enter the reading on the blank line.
value=310 unit=°
